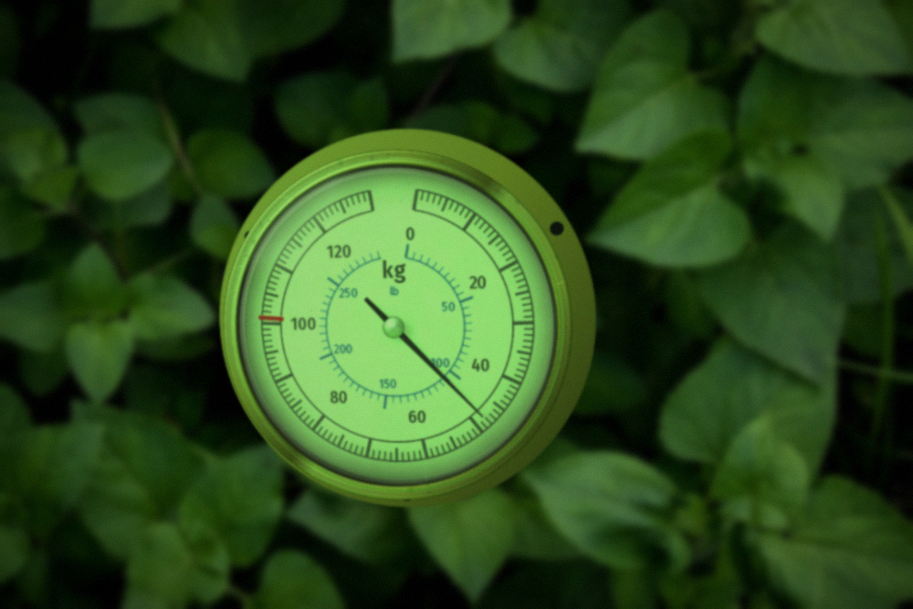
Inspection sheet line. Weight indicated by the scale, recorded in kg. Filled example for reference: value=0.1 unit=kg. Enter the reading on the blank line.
value=48 unit=kg
